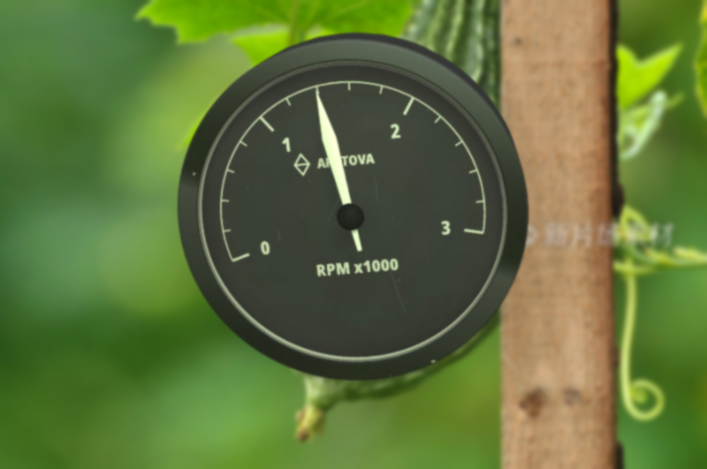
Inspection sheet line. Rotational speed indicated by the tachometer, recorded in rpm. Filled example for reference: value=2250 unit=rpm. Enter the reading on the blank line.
value=1400 unit=rpm
